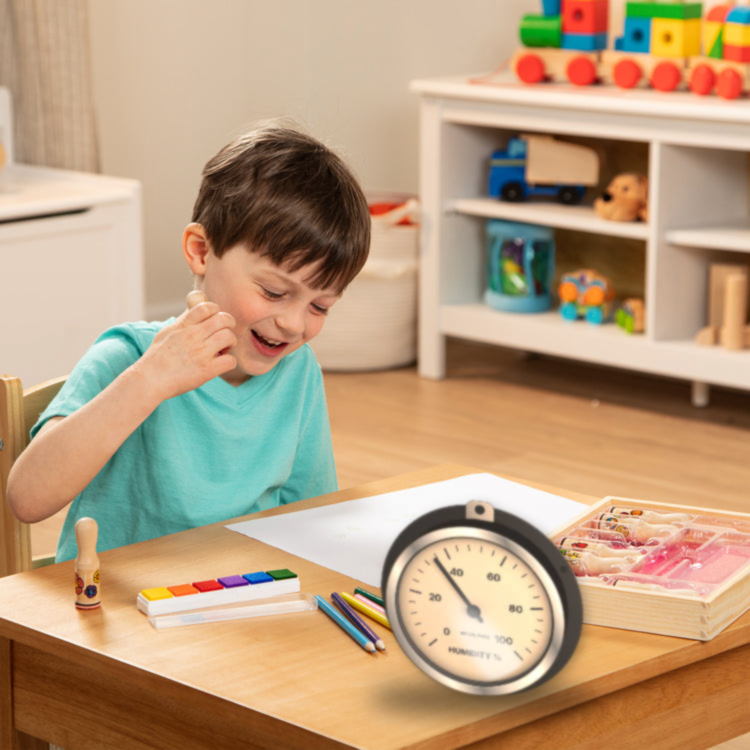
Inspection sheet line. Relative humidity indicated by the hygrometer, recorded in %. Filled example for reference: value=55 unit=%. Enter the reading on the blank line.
value=36 unit=%
